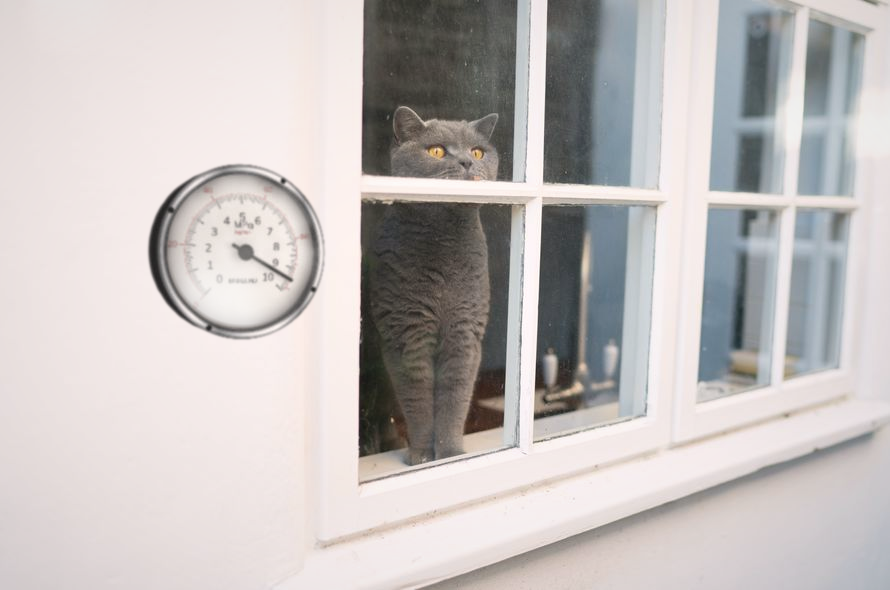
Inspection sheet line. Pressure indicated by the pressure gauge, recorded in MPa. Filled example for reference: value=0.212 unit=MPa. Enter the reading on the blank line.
value=9.5 unit=MPa
